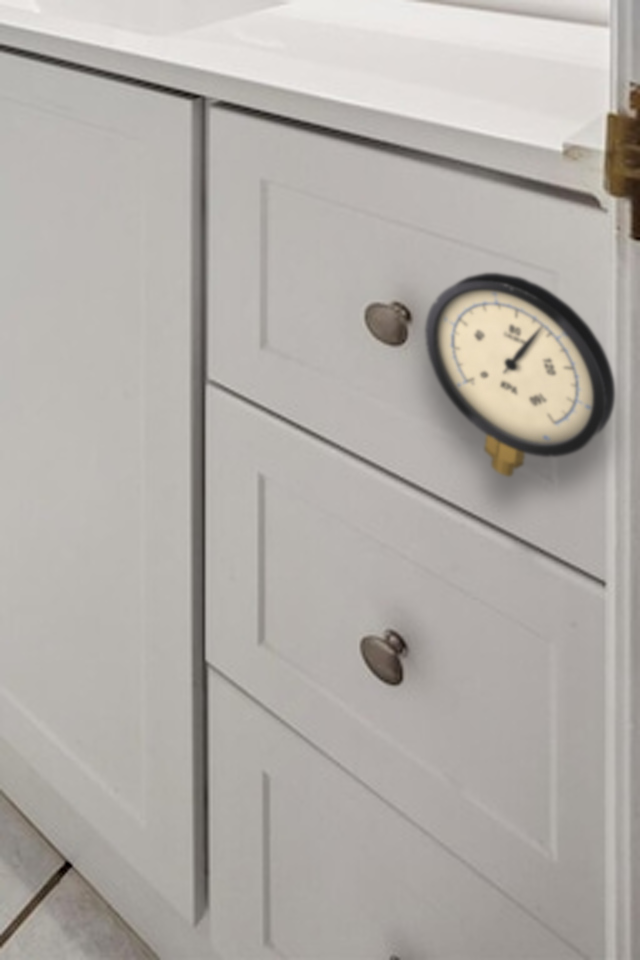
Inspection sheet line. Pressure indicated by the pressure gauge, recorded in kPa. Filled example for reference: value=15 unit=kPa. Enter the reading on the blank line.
value=95 unit=kPa
